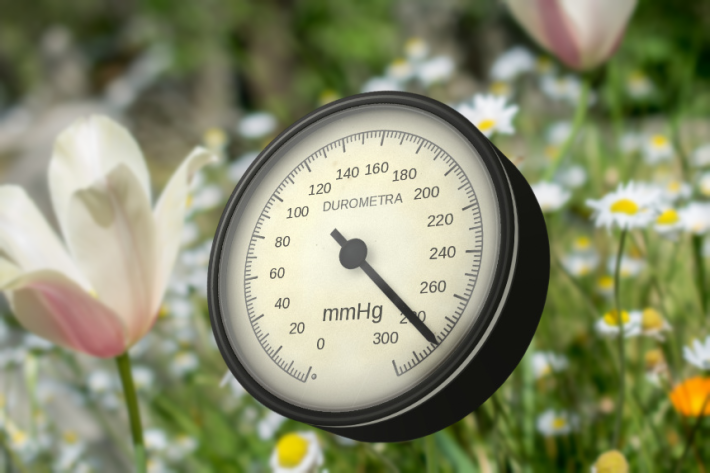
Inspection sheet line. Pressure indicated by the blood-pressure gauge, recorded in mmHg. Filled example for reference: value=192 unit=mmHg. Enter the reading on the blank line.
value=280 unit=mmHg
